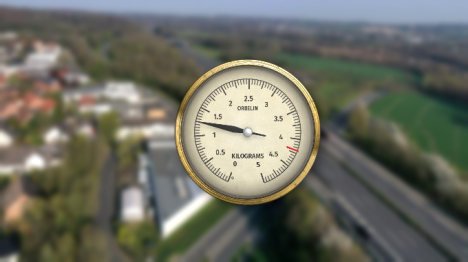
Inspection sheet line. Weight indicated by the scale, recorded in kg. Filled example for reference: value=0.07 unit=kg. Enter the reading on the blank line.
value=1.25 unit=kg
